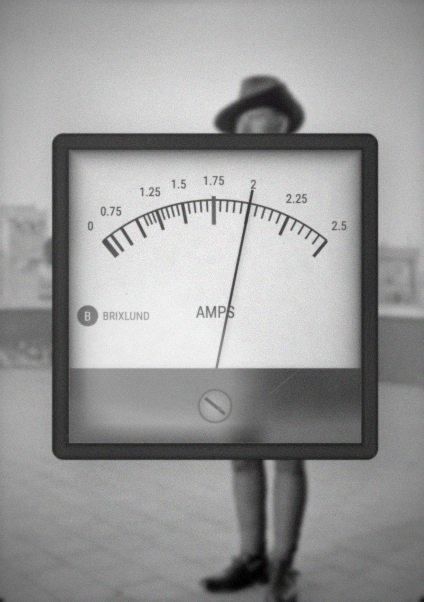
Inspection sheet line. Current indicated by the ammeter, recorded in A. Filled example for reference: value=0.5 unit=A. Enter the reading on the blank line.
value=2 unit=A
